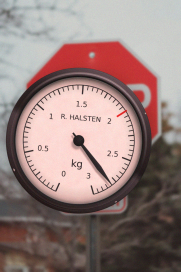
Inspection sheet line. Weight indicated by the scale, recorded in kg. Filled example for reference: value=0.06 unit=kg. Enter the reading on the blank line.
value=2.8 unit=kg
